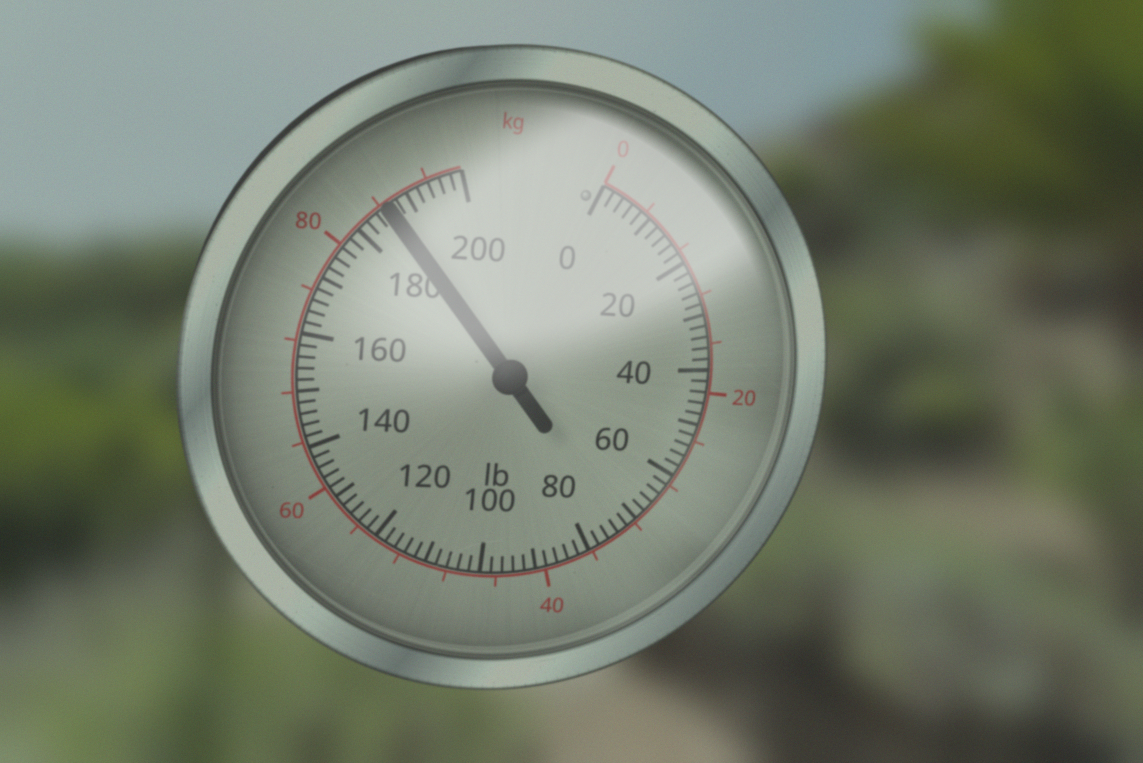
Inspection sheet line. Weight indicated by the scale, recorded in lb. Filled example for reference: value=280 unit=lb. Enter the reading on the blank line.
value=186 unit=lb
